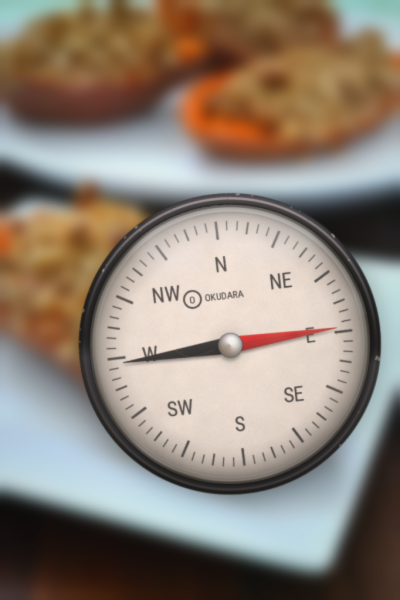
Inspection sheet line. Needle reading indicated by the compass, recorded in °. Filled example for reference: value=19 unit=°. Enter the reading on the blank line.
value=87.5 unit=°
